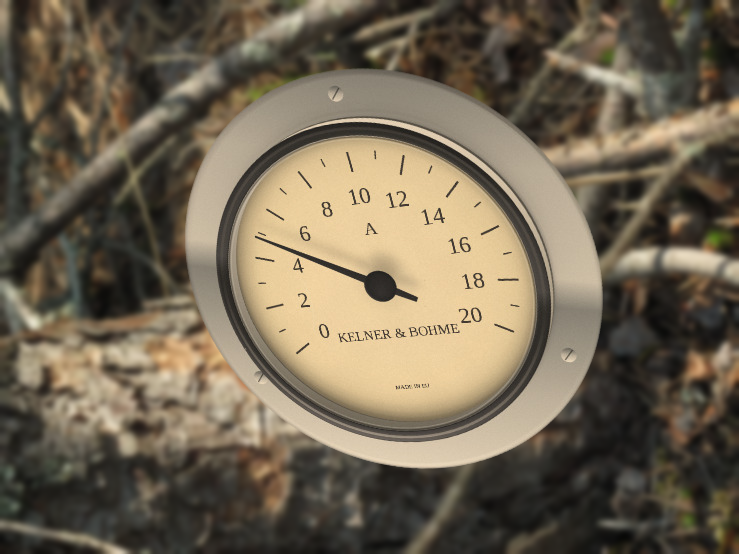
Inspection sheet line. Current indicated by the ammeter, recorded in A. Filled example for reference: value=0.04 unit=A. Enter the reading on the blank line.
value=5 unit=A
